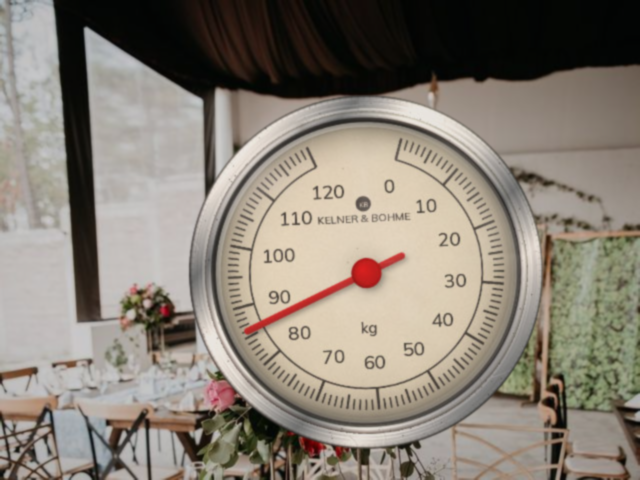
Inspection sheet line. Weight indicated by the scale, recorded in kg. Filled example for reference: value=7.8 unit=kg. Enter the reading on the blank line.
value=86 unit=kg
